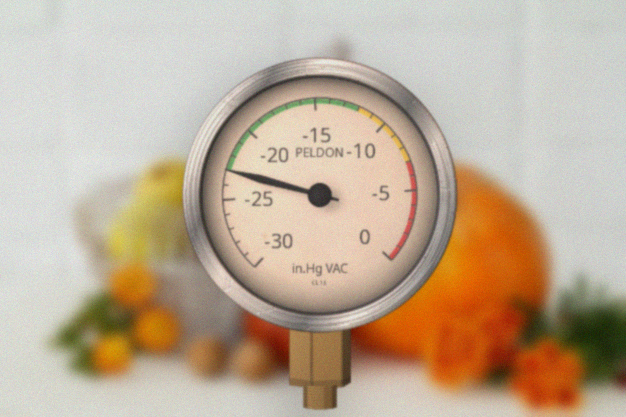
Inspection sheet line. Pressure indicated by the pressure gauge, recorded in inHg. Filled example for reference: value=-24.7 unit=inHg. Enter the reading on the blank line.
value=-23 unit=inHg
